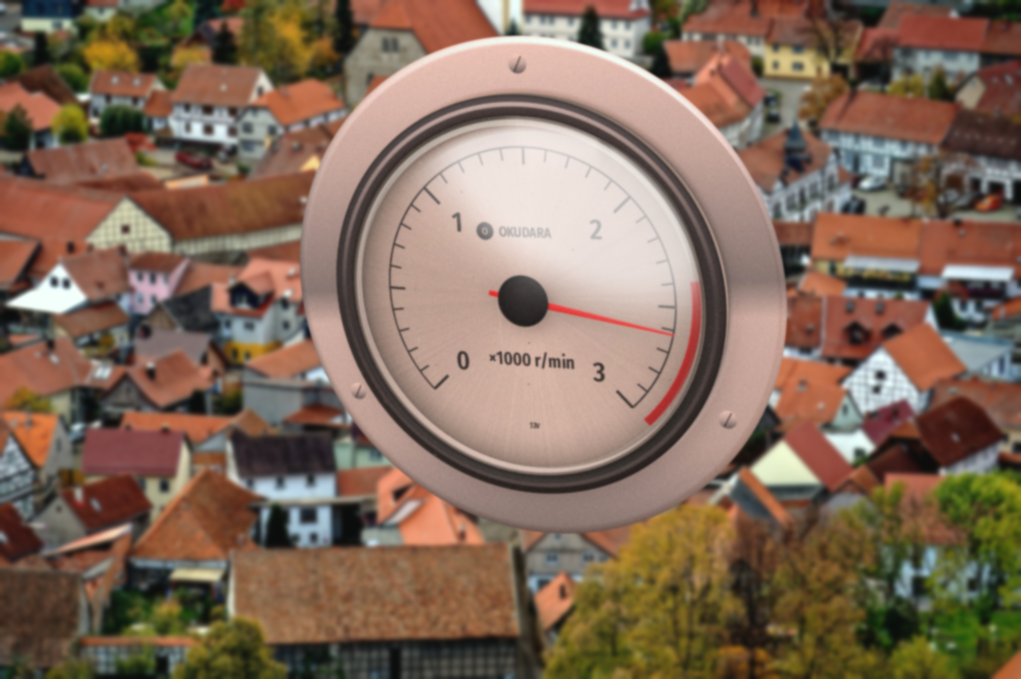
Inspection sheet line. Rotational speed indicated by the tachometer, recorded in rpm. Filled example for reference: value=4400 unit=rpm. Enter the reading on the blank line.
value=2600 unit=rpm
